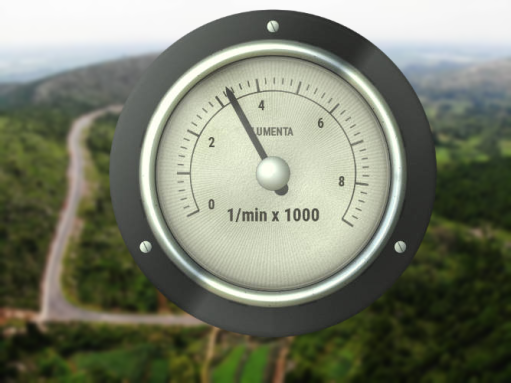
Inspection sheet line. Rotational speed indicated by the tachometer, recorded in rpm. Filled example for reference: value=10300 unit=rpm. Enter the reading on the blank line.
value=3300 unit=rpm
